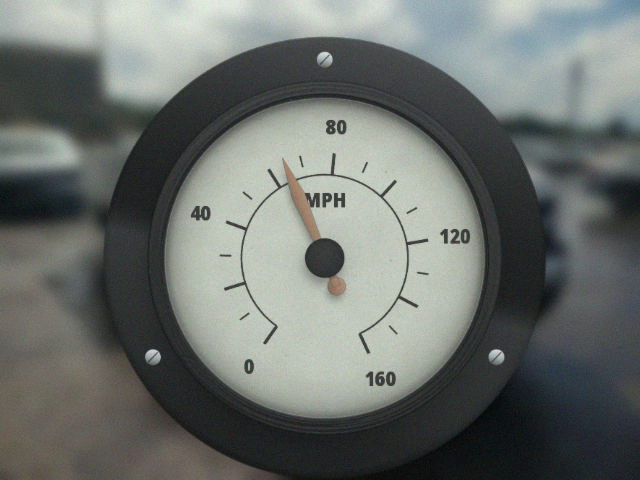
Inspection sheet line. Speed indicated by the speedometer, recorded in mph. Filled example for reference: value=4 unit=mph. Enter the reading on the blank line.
value=65 unit=mph
